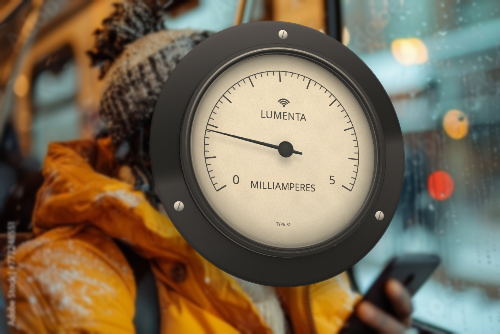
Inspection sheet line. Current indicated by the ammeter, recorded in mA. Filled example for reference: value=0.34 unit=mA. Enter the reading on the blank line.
value=0.9 unit=mA
